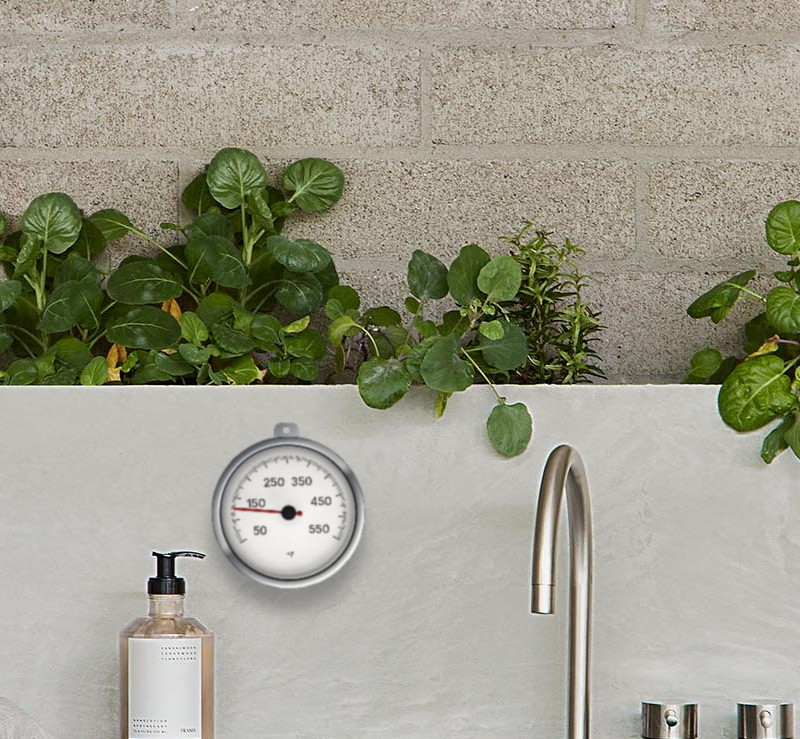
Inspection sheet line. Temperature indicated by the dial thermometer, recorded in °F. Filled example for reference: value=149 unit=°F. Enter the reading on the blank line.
value=125 unit=°F
